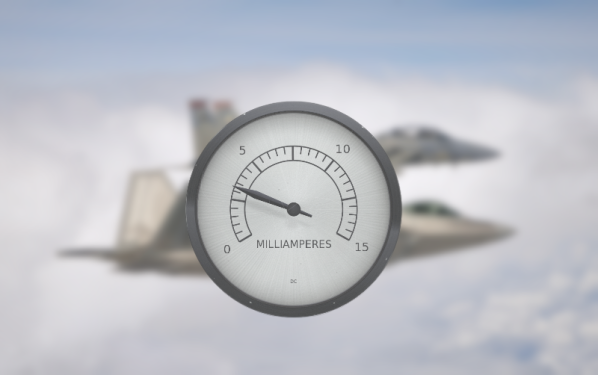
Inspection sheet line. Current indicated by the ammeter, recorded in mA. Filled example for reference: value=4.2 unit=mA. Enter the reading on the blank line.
value=3.25 unit=mA
